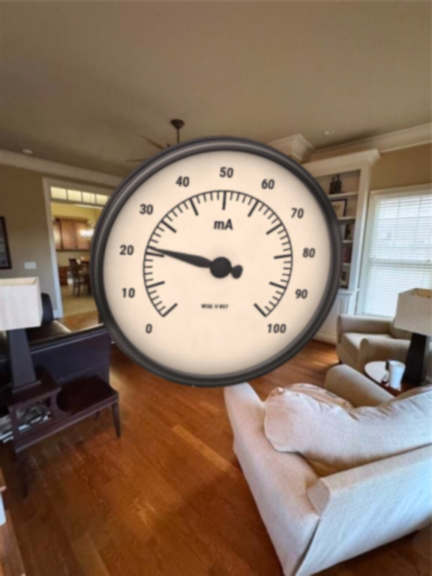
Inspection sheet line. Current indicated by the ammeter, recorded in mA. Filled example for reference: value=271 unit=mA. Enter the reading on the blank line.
value=22 unit=mA
